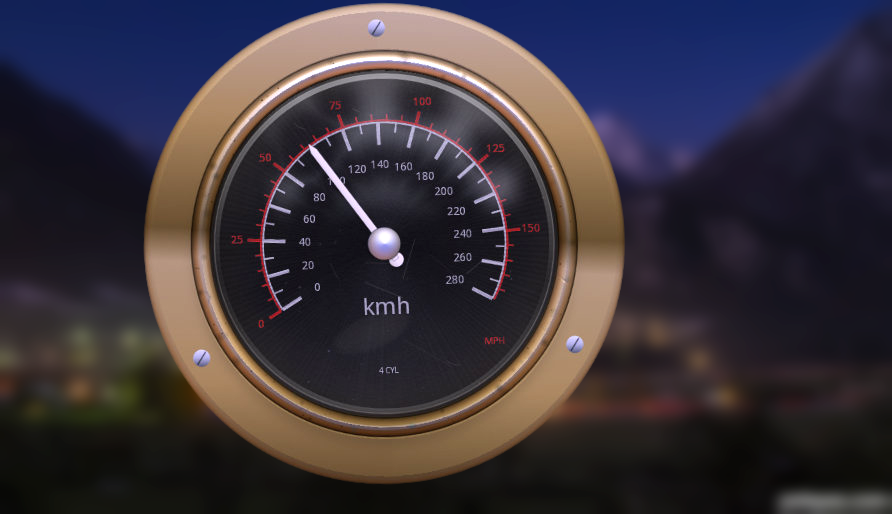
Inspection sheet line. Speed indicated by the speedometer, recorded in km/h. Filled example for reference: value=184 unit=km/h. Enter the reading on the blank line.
value=100 unit=km/h
